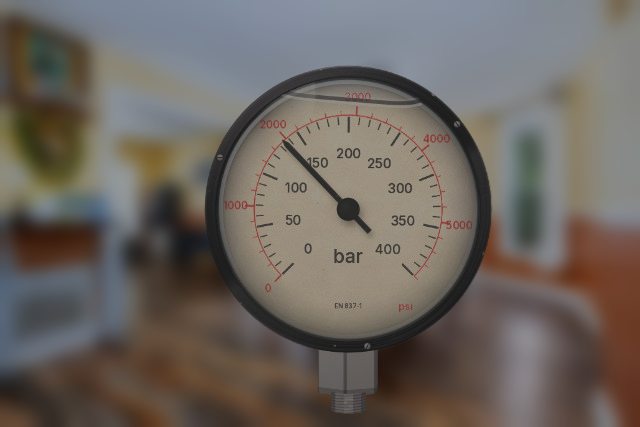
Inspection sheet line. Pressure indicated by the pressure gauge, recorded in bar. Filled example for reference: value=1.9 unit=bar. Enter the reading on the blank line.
value=135 unit=bar
